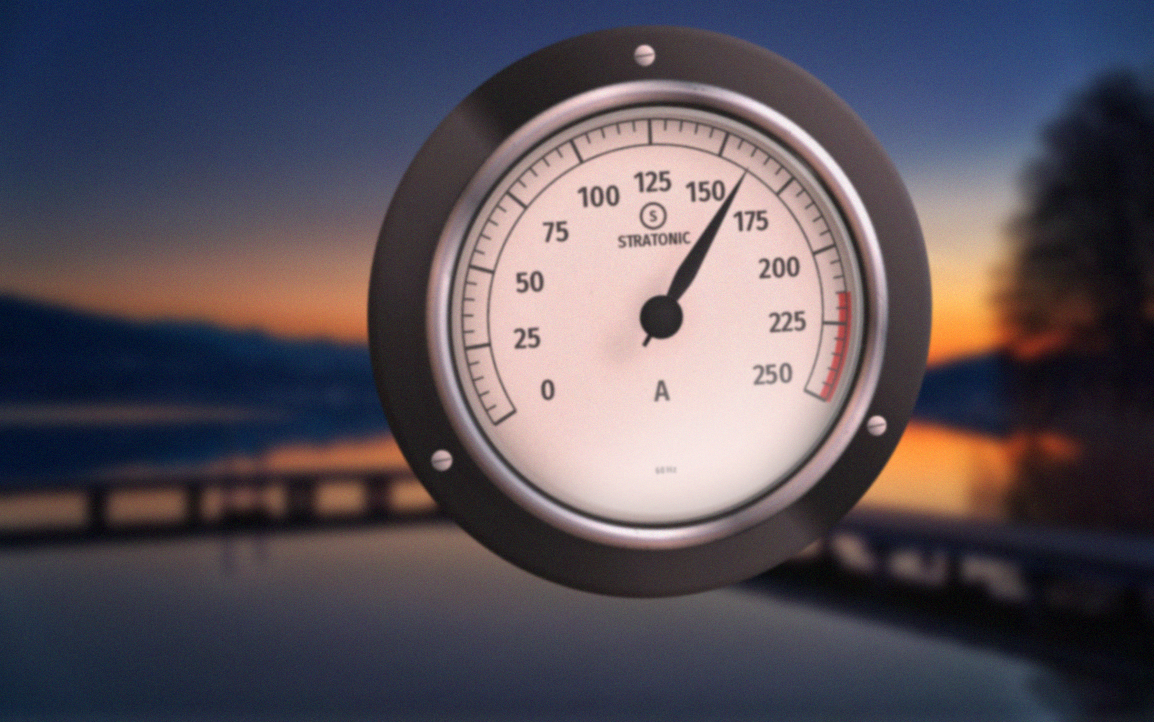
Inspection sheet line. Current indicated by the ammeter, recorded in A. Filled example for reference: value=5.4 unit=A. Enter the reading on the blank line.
value=160 unit=A
